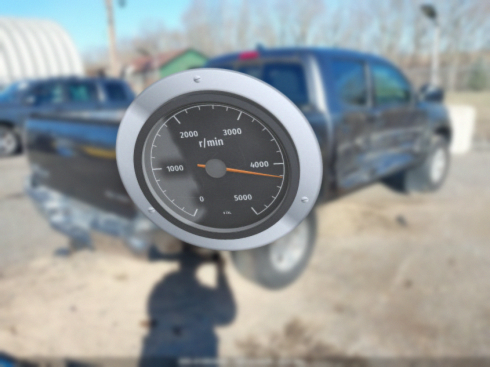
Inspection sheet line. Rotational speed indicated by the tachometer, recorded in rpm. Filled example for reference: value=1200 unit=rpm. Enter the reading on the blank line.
value=4200 unit=rpm
